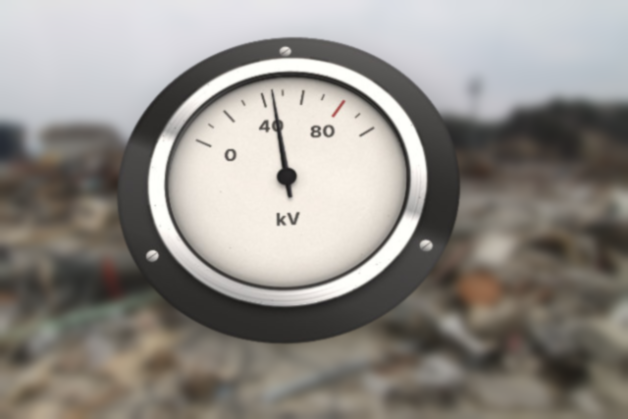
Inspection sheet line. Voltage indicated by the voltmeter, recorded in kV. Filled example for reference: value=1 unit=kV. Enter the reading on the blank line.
value=45 unit=kV
